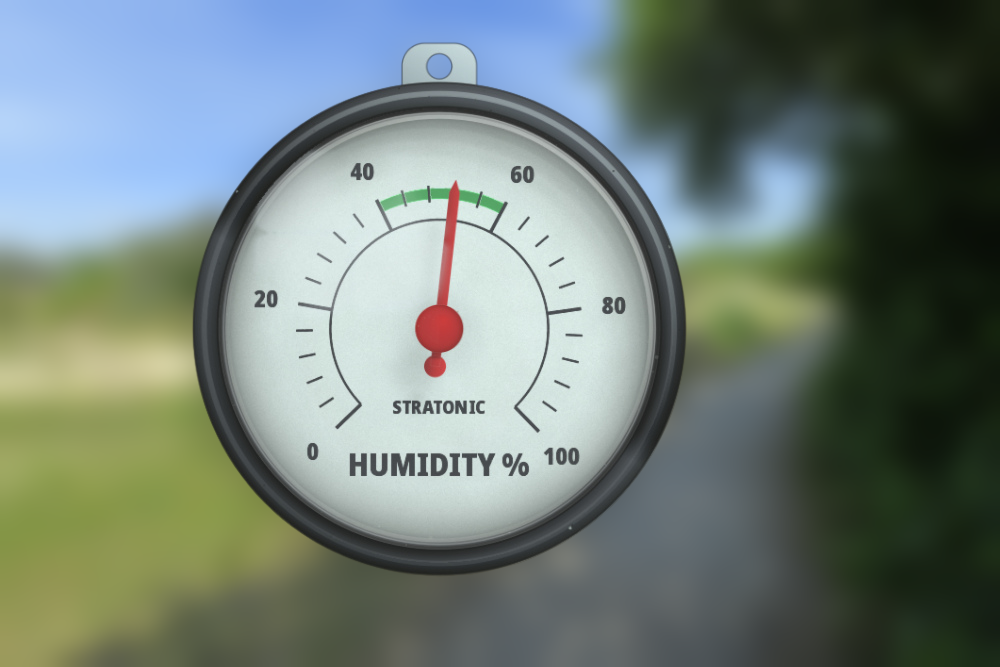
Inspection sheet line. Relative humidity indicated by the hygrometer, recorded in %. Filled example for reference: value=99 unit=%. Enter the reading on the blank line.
value=52 unit=%
